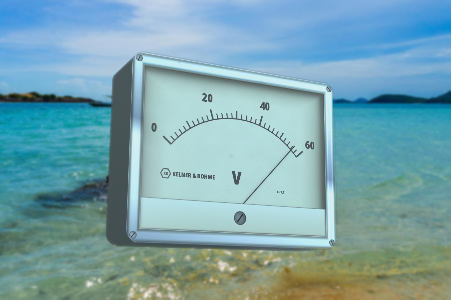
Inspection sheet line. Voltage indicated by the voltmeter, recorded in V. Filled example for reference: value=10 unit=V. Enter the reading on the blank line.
value=56 unit=V
